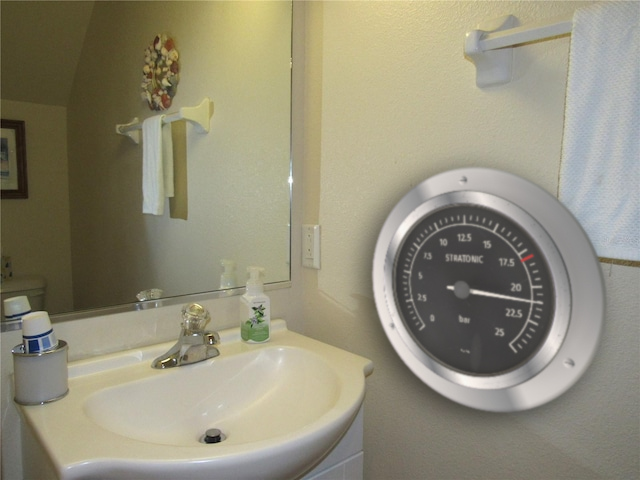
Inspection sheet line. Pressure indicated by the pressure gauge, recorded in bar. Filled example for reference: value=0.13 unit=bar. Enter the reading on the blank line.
value=21 unit=bar
